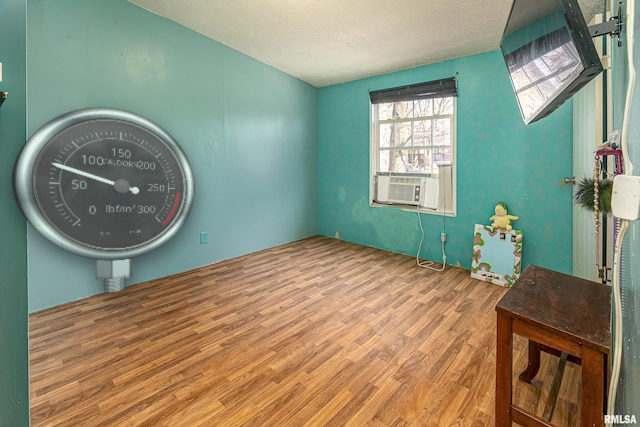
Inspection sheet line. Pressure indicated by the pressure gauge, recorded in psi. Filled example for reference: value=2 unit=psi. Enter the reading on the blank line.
value=70 unit=psi
